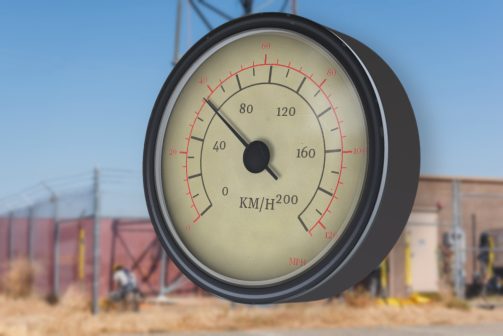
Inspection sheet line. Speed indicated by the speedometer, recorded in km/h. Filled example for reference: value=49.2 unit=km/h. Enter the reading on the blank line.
value=60 unit=km/h
